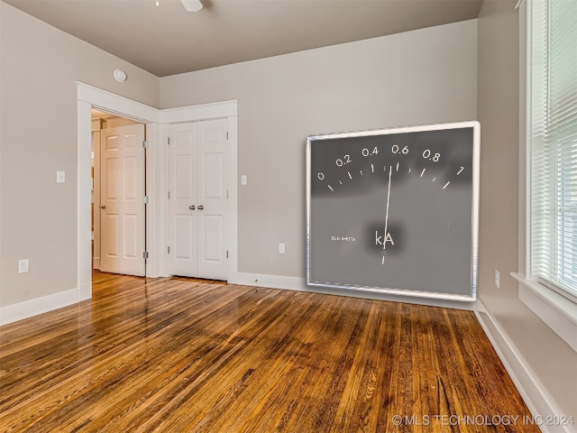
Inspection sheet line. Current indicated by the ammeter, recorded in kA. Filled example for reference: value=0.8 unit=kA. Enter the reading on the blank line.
value=0.55 unit=kA
